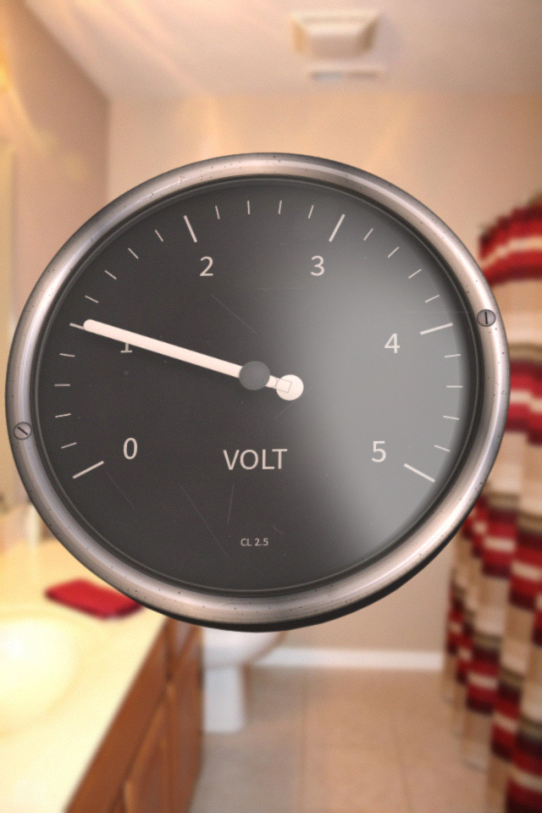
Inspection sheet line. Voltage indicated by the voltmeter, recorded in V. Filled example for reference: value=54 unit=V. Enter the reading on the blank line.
value=1 unit=V
